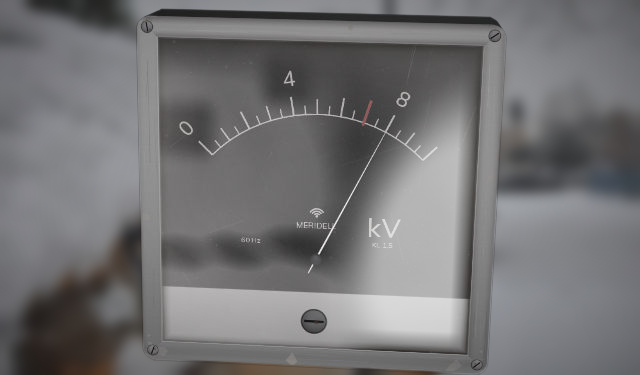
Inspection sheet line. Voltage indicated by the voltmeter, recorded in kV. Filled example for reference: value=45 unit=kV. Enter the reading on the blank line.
value=8 unit=kV
